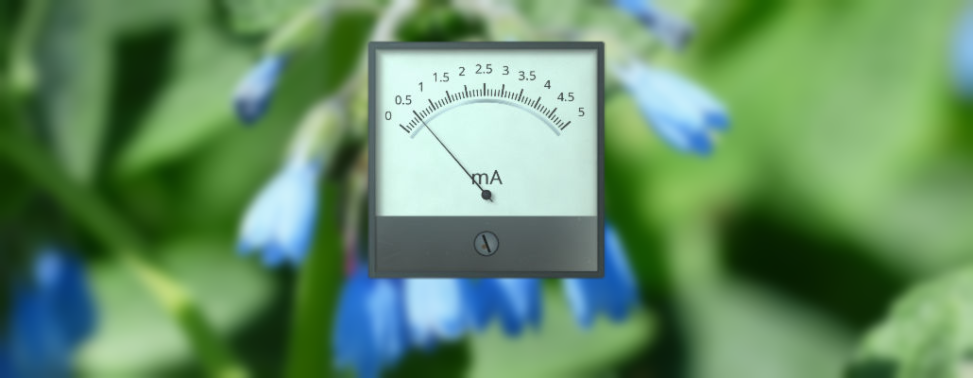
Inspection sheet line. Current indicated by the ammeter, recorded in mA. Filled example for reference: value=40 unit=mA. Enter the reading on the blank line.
value=0.5 unit=mA
